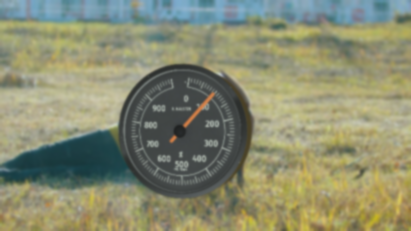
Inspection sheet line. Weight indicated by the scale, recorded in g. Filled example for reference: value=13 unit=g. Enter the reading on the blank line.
value=100 unit=g
